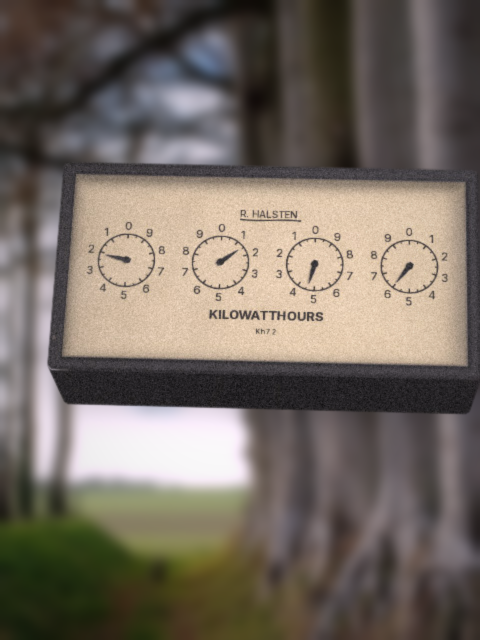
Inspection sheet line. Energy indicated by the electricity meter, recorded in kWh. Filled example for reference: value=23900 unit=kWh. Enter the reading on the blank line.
value=2146 unit=kWh
